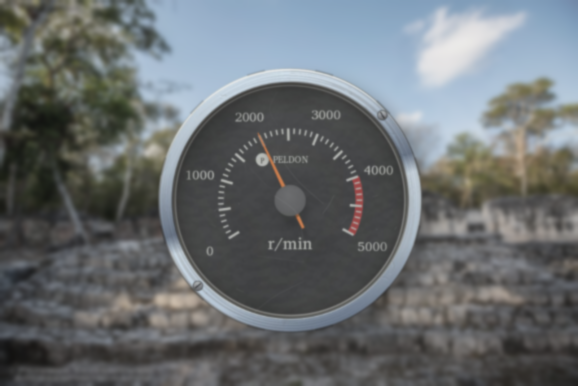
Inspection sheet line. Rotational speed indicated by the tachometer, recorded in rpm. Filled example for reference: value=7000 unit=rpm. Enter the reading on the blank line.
value=2000 unit=rpm
